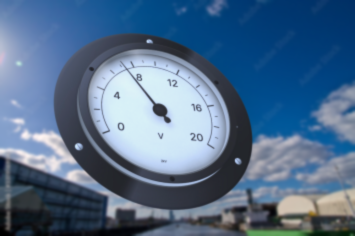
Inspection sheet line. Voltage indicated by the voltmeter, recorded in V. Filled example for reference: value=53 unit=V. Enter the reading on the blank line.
value=7 unit=V
